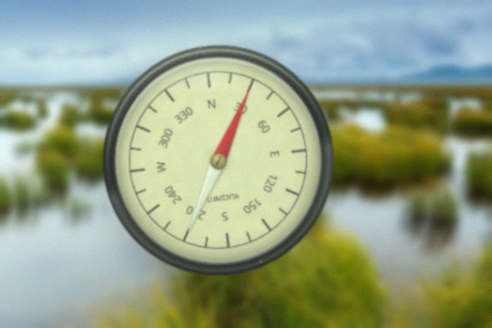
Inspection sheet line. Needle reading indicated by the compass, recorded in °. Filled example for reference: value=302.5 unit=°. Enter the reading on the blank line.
value=30 unit=°
